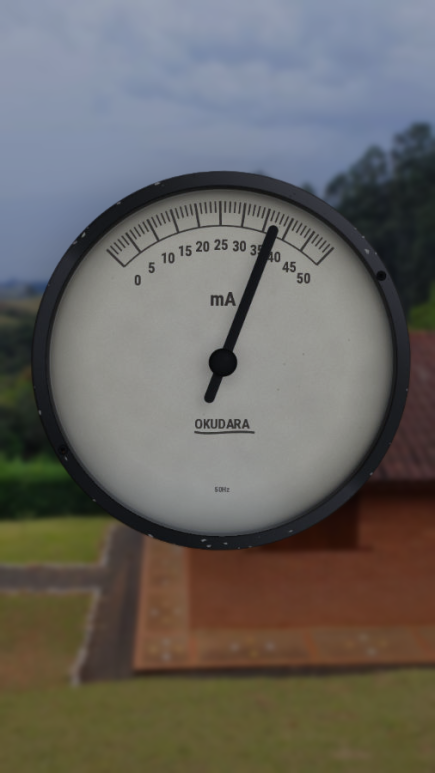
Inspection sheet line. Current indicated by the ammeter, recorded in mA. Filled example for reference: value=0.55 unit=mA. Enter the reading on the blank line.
value=37 unit=mA
